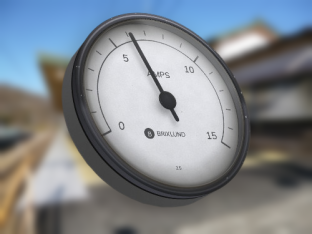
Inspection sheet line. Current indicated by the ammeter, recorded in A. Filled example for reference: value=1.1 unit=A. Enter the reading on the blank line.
value=6 unit=A
